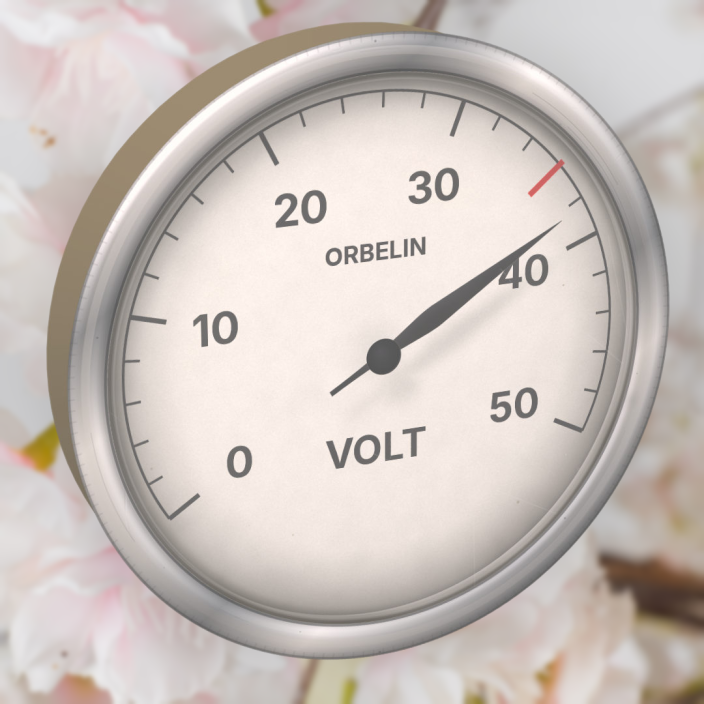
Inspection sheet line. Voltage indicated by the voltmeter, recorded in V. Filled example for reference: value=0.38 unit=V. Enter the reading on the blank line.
value=38 unit=V
